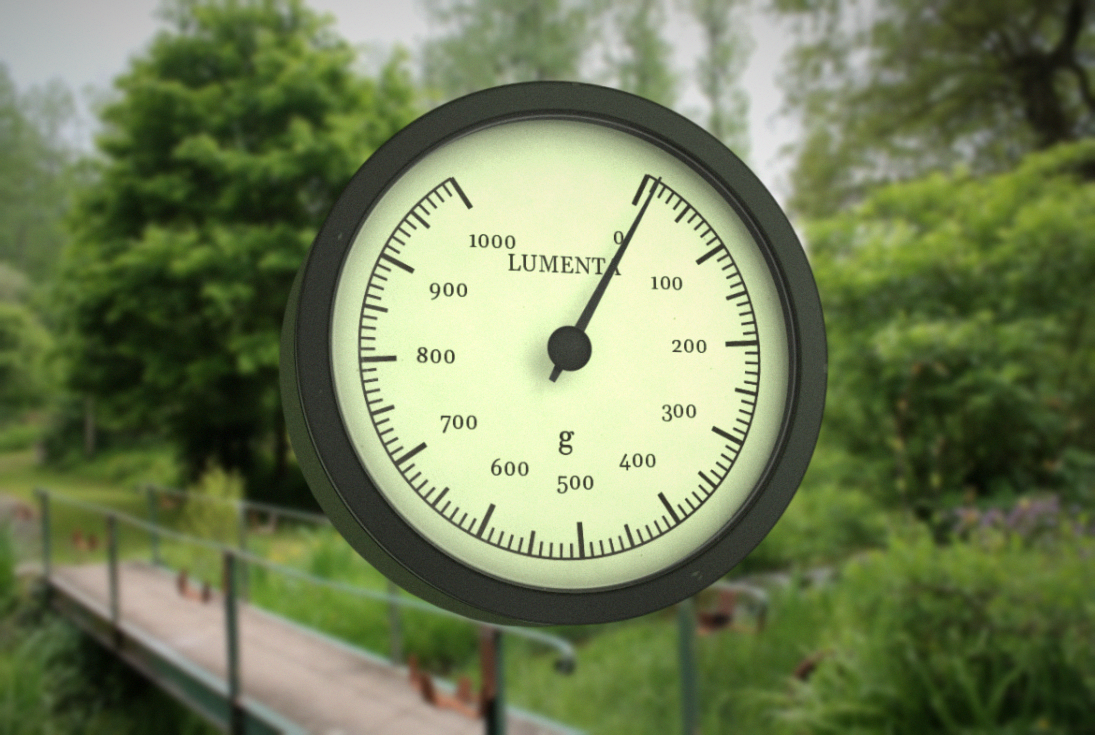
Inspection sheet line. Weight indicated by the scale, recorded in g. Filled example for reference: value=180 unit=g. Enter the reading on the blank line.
value=10 unit=g
